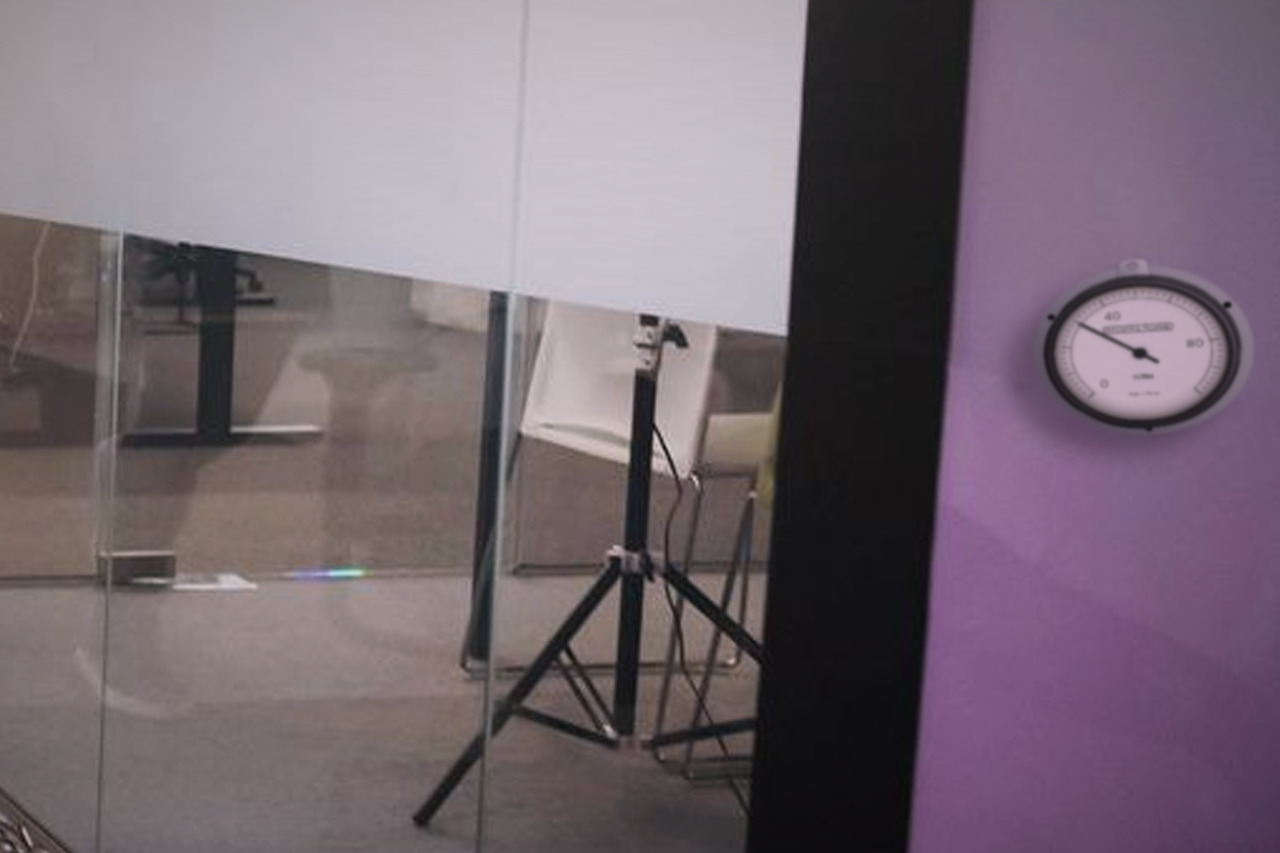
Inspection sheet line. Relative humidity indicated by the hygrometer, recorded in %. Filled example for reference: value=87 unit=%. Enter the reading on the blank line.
value=30 unit=%
